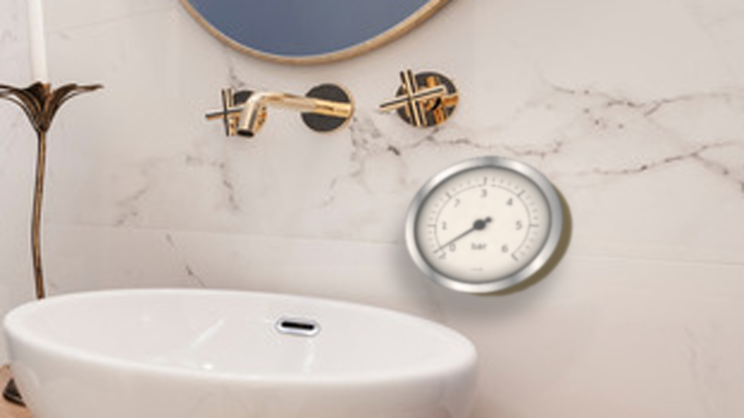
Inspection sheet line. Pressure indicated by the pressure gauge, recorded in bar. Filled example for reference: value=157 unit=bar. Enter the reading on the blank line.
value=0.2 unit=bar
